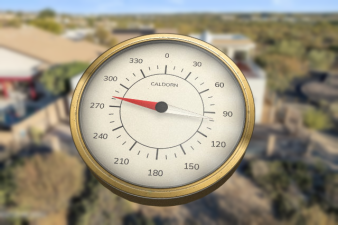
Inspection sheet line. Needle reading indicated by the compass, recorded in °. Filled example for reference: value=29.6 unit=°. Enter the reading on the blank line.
value=280 unit=°
